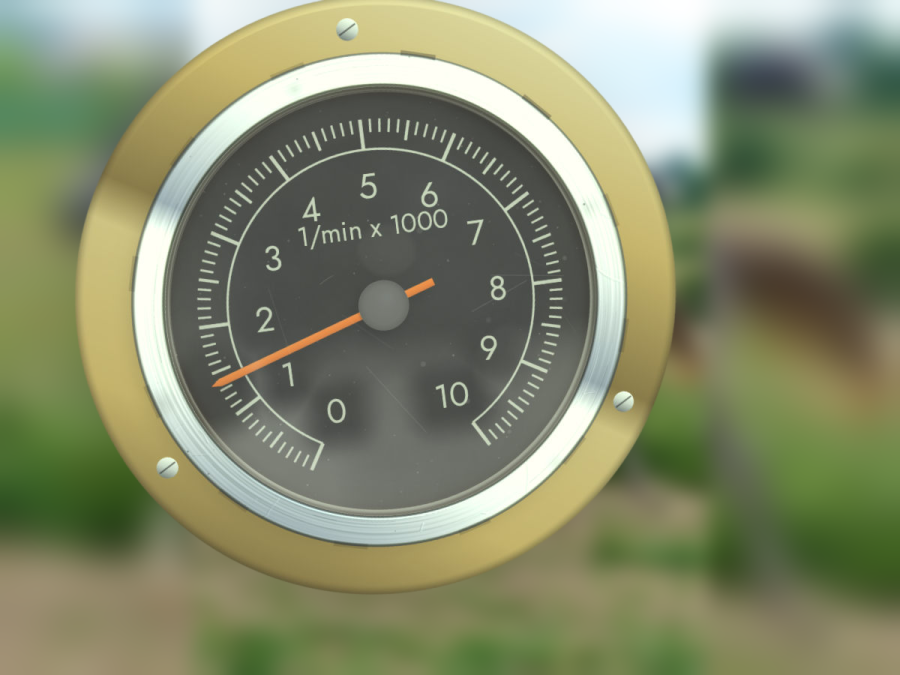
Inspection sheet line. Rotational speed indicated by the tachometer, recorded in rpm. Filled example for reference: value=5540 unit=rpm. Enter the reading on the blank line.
value=1400 unit=rpm
